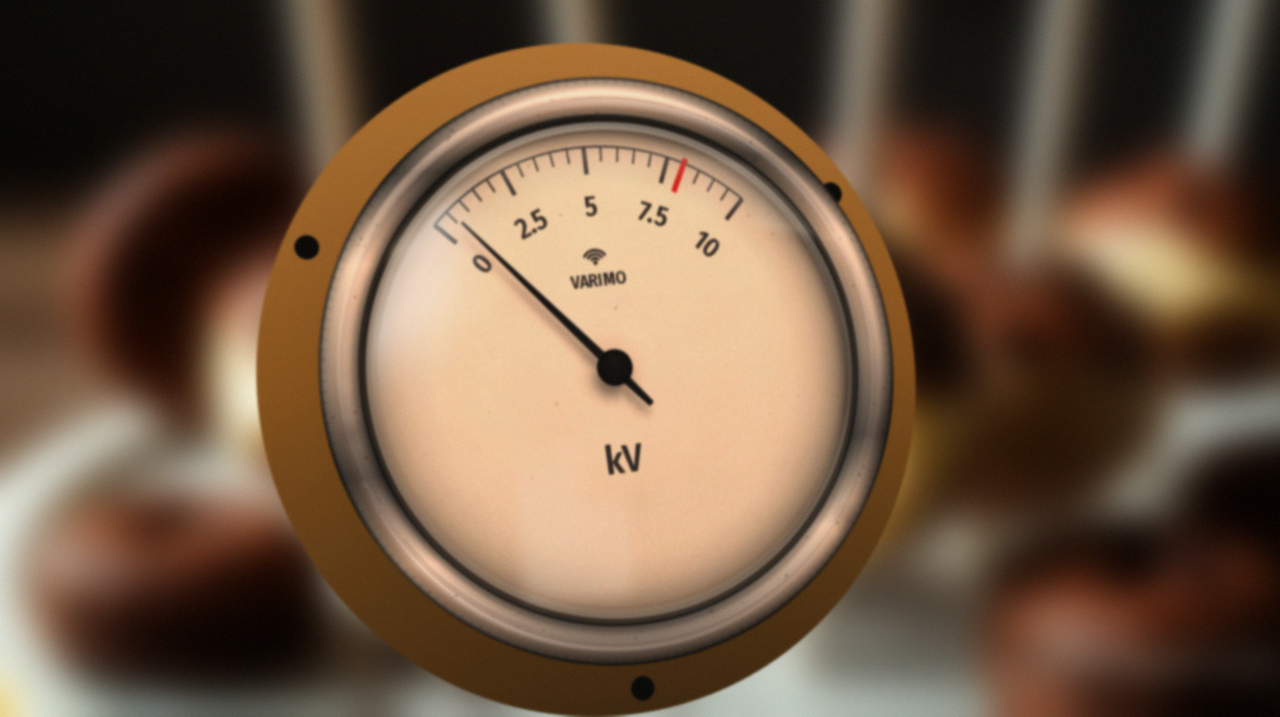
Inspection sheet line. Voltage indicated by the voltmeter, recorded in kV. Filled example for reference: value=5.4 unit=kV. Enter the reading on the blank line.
value=0.5 unit=kV
